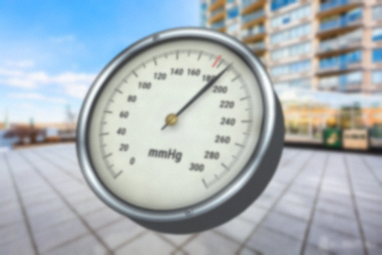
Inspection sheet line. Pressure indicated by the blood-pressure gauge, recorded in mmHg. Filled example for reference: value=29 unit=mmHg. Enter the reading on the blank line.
value=190 unit=mmHg
